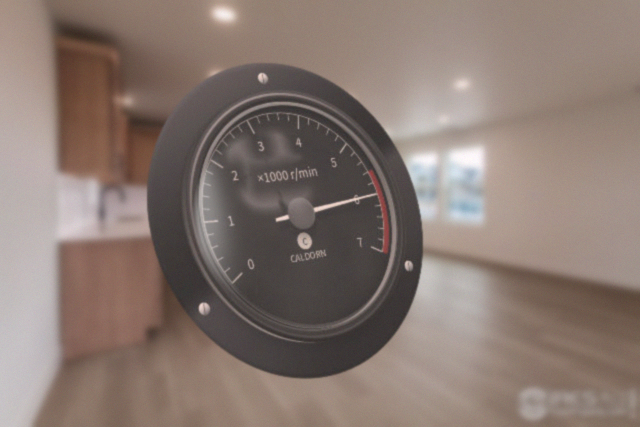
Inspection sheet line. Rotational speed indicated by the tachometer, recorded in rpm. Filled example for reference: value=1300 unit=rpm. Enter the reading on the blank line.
value=6000 unit=rpm
